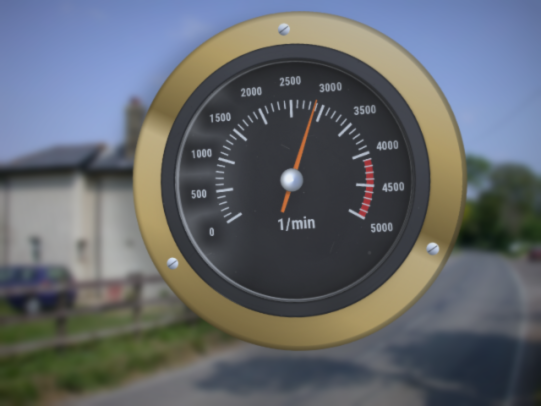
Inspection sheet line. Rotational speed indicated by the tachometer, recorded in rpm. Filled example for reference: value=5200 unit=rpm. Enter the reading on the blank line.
value=2900 unit=rpm
